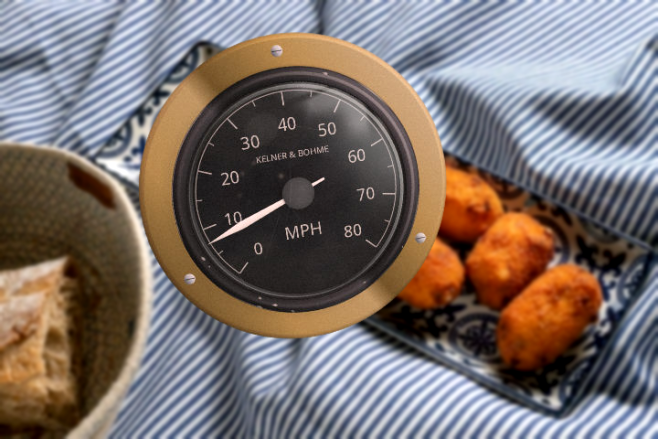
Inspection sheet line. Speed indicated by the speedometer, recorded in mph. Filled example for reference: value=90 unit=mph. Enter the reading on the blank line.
value=7.5 unit=mph
